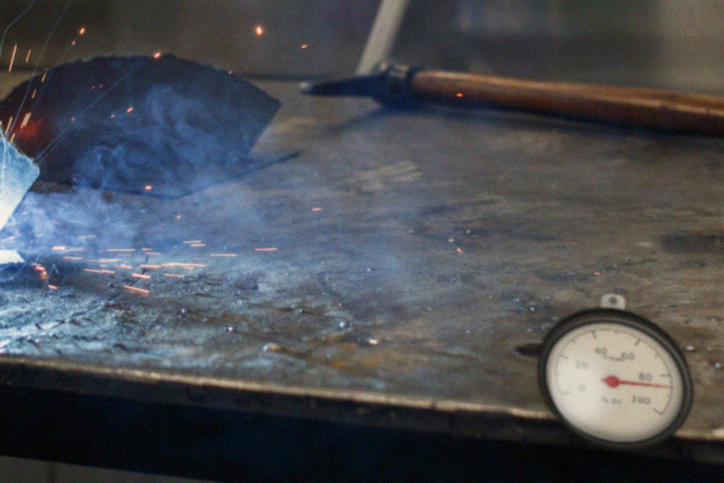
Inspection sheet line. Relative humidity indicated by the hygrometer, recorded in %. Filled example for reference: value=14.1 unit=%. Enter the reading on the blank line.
value=85 unit=%
